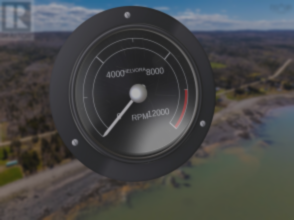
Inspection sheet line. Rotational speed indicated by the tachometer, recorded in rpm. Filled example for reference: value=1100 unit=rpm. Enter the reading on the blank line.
value=0 unit=rpm
